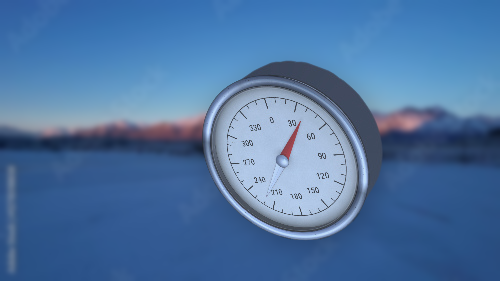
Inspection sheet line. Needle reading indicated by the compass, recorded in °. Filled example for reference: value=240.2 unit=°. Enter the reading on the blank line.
value=40 unit=°
